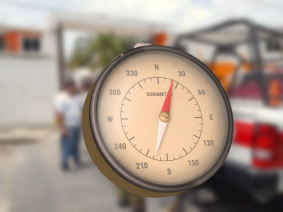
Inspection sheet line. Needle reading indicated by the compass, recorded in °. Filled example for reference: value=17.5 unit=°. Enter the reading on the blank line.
value=20 unit=°
